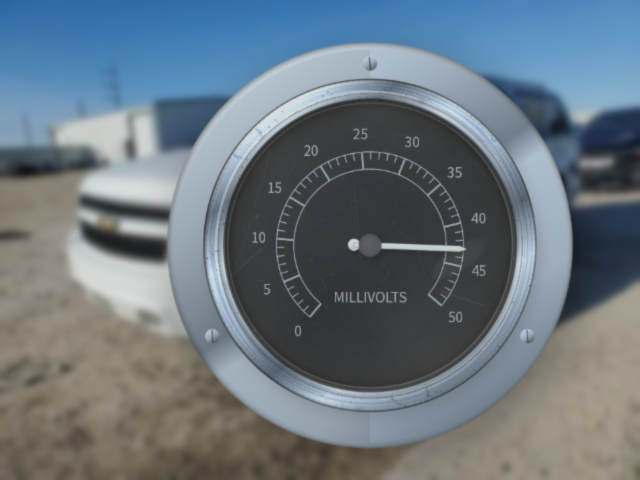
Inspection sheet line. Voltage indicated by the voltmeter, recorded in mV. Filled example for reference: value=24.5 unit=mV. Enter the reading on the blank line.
value=43 unit=mV
